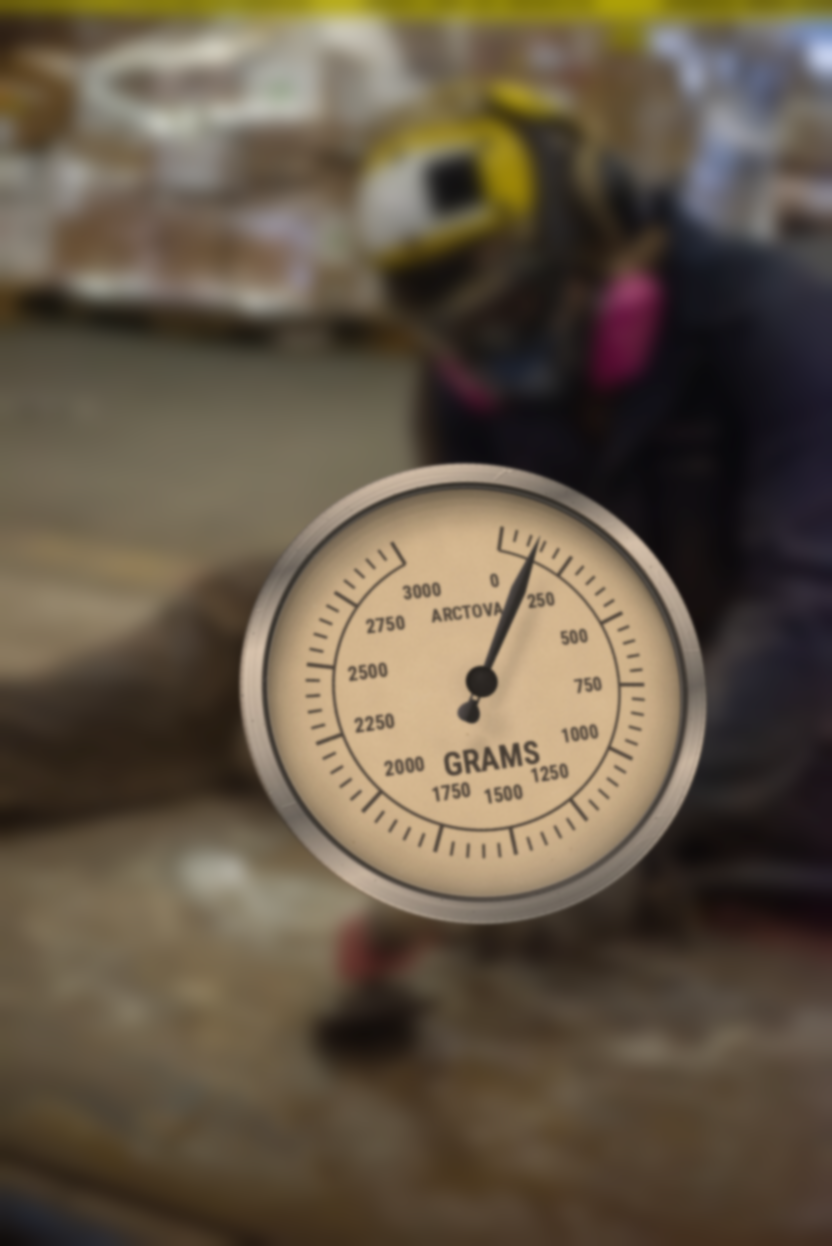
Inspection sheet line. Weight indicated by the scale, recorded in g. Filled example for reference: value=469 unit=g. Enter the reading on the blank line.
value=125 unit=g
